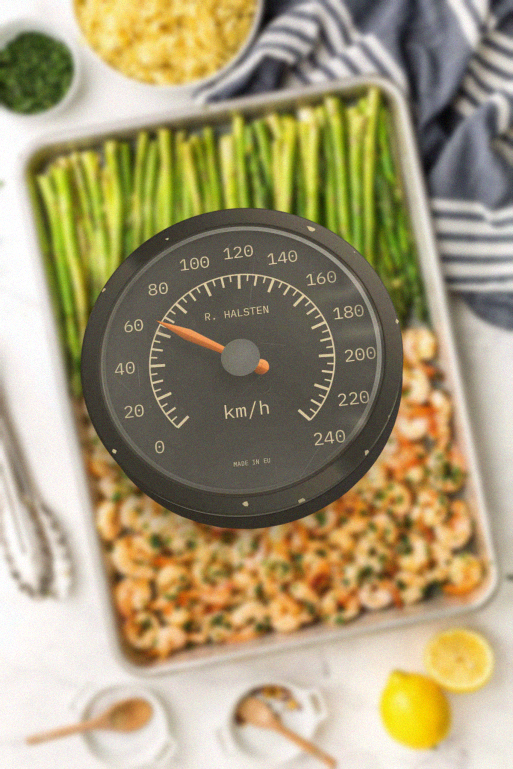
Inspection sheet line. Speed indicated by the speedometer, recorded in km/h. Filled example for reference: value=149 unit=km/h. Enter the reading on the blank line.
value=65 unit=km/h
